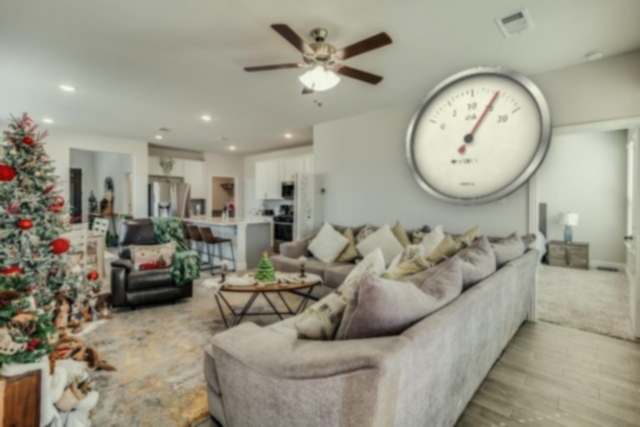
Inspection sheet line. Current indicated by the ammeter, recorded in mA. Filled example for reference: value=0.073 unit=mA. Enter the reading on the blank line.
value=15 unit=mA
